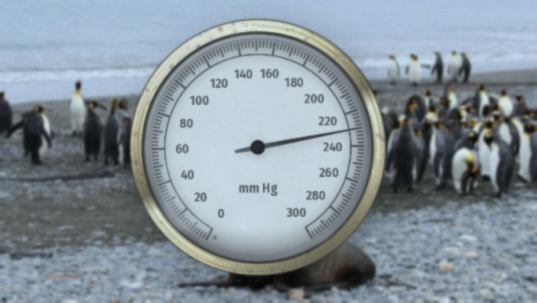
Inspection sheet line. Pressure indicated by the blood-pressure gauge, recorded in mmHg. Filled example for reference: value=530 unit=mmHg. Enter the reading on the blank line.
value=230 unit=mmHg
